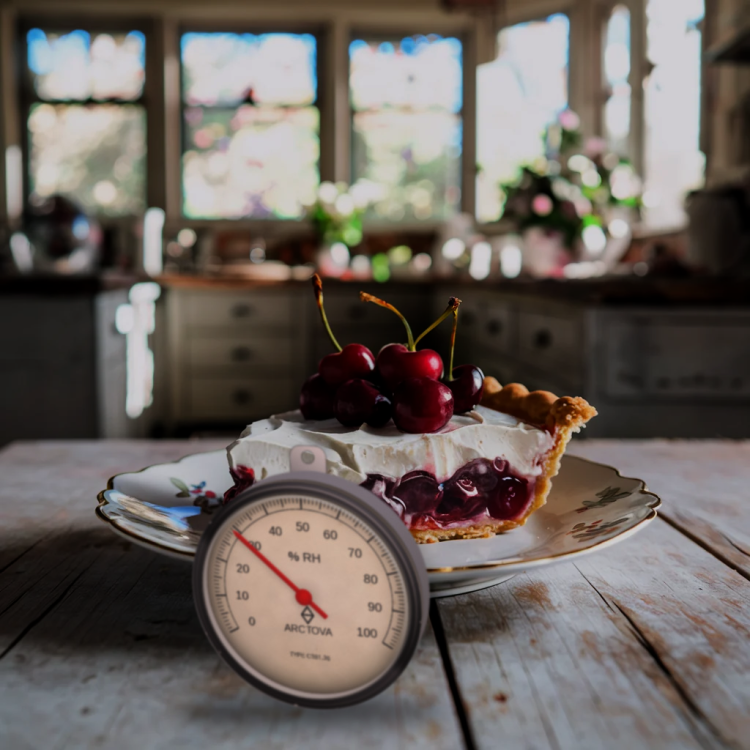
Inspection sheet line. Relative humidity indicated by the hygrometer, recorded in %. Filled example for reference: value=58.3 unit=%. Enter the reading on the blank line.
value=30 unit=%
